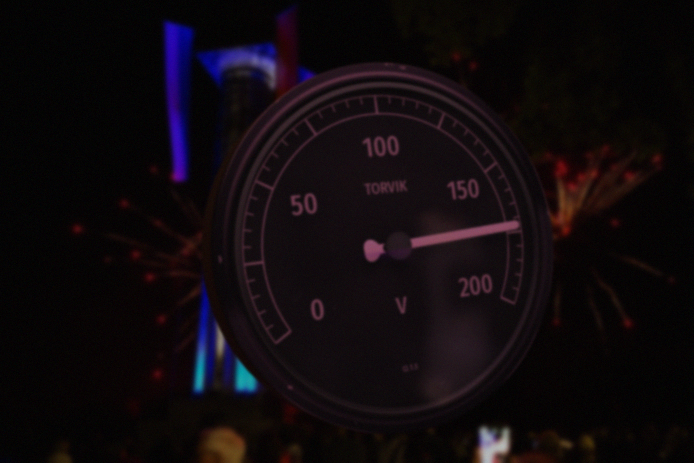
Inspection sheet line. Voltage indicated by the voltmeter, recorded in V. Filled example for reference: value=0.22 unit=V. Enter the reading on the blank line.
value=172.5 unit=V
